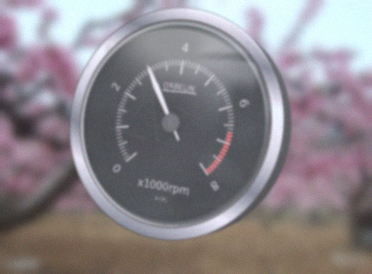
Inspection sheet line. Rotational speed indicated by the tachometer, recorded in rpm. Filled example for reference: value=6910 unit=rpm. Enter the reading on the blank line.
value=3000 unit=rpm
